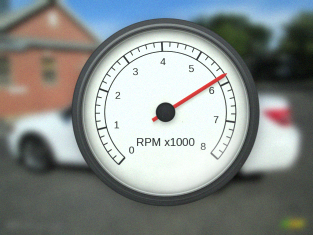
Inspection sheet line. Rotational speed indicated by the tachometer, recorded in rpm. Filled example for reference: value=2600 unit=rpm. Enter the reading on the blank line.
value=5800 unit=rpm
